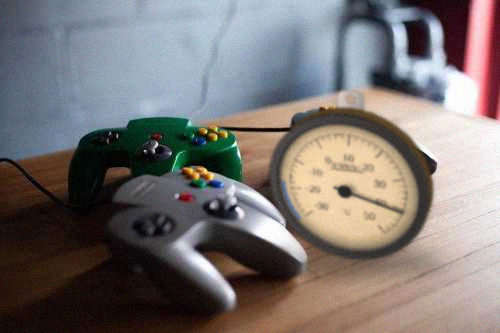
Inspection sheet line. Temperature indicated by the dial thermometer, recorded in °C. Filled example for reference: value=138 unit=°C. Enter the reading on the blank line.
value=40 unit=°C
